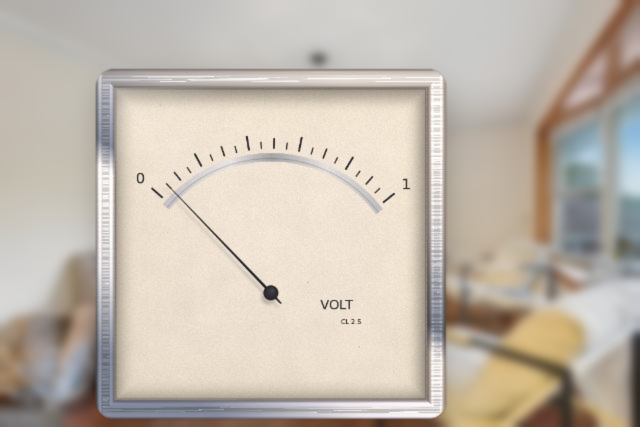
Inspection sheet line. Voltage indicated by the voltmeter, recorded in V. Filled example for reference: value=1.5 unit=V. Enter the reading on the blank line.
value=0.05 unit=V
